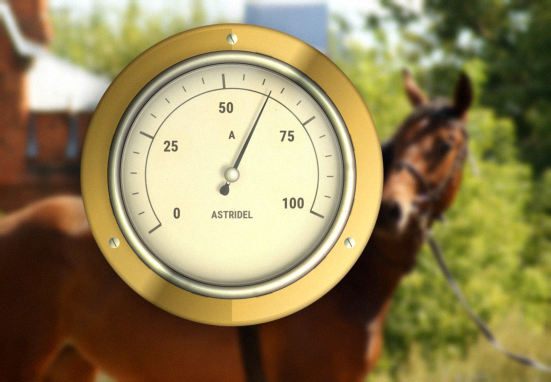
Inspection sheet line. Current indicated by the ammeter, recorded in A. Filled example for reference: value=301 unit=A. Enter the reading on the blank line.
value=62.5 unit=A
